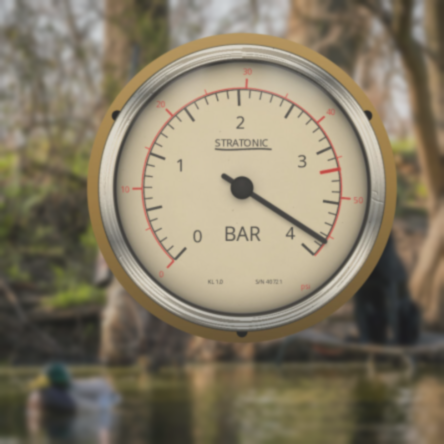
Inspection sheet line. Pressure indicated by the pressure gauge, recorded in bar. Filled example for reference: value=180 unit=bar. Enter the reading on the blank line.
value=3.85 unit=bar
